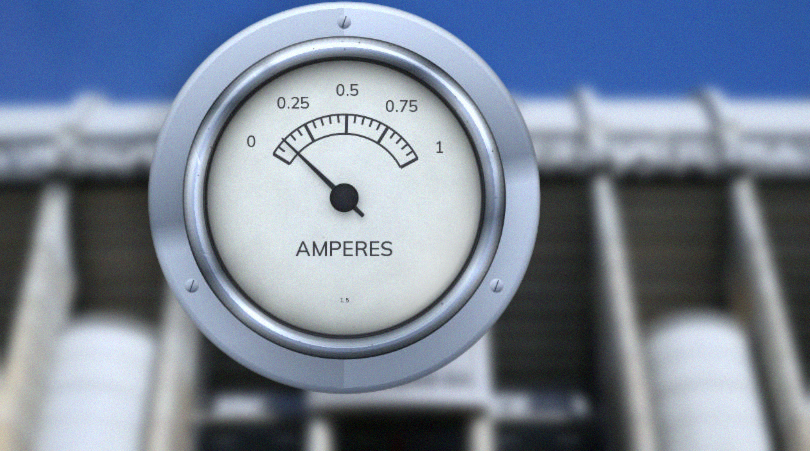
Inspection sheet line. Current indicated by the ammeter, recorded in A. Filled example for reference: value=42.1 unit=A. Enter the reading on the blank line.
value=0.1 unit=A
